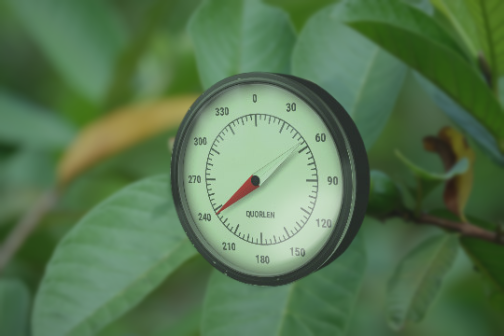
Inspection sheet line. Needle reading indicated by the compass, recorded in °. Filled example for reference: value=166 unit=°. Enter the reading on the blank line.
value=235 unit=°
